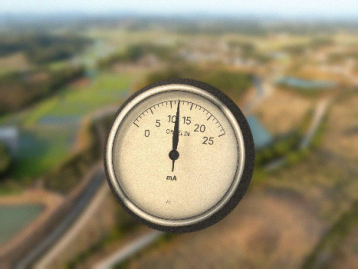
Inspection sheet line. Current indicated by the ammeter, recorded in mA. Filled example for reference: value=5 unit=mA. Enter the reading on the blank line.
value=12 unit=mA
